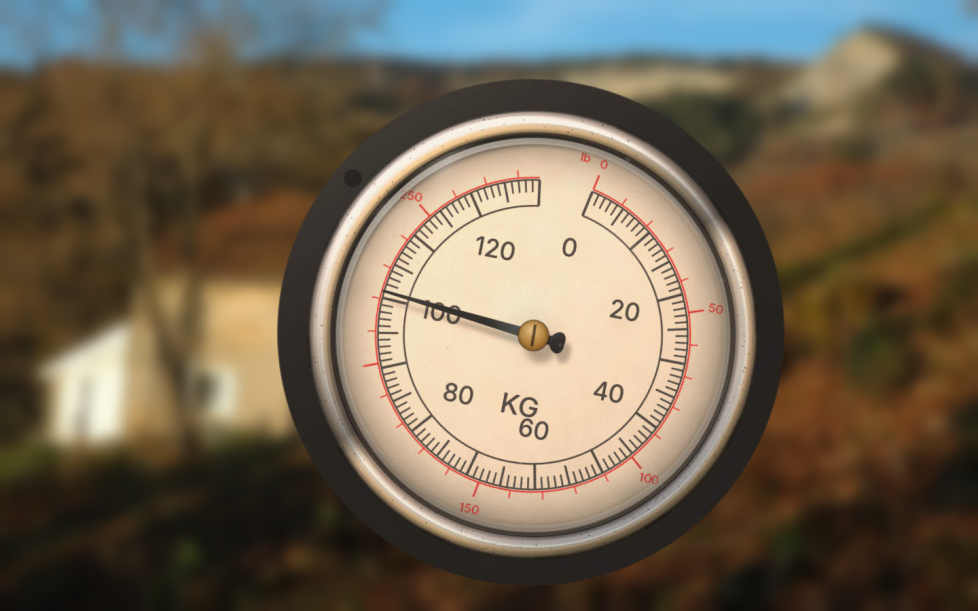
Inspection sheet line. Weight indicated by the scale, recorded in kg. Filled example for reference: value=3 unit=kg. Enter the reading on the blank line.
value=101 unit=kg
